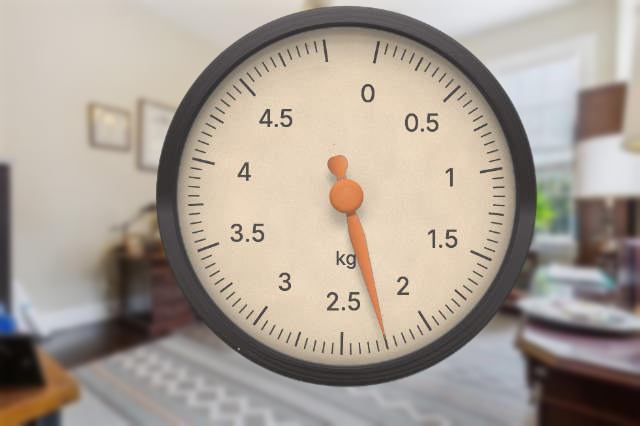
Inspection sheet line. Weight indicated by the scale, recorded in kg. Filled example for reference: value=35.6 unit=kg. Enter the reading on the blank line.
value=2.25 unit=kg
